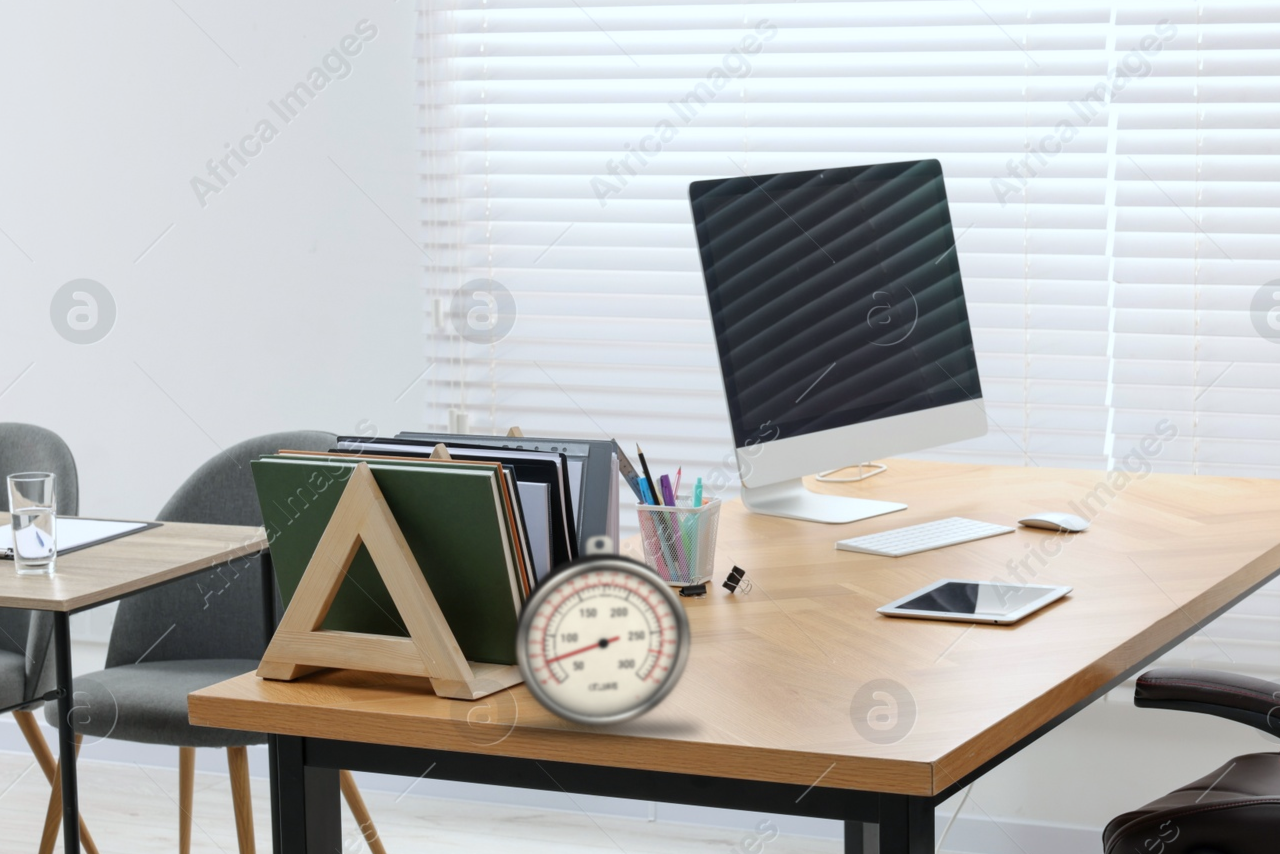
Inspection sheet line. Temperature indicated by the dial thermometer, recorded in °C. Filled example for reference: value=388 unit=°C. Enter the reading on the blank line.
value=75 unit=°C
